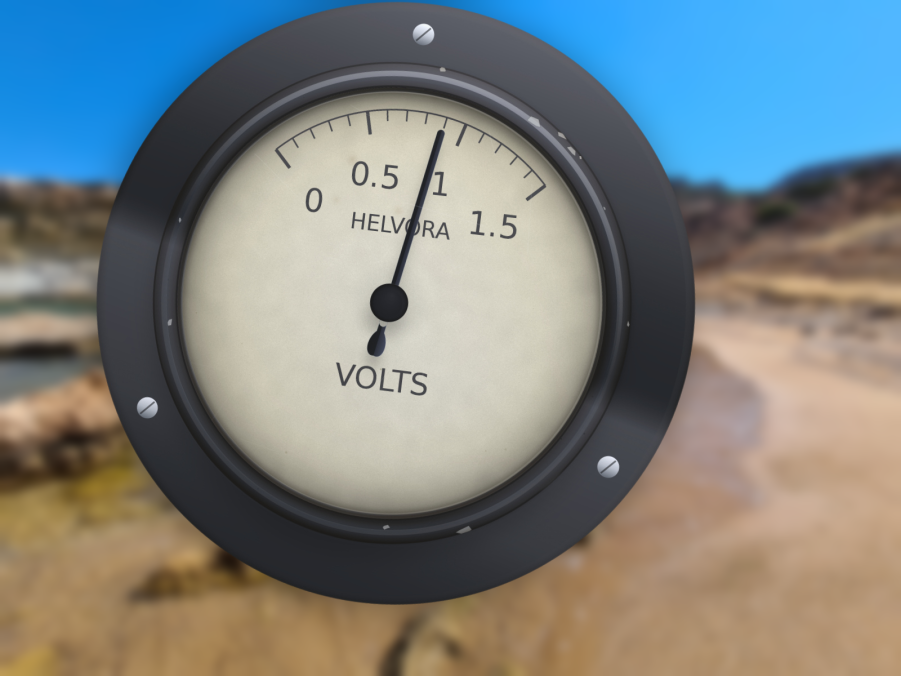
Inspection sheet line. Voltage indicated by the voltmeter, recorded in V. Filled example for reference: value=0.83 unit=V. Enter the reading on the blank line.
value=0.9 unit=V
